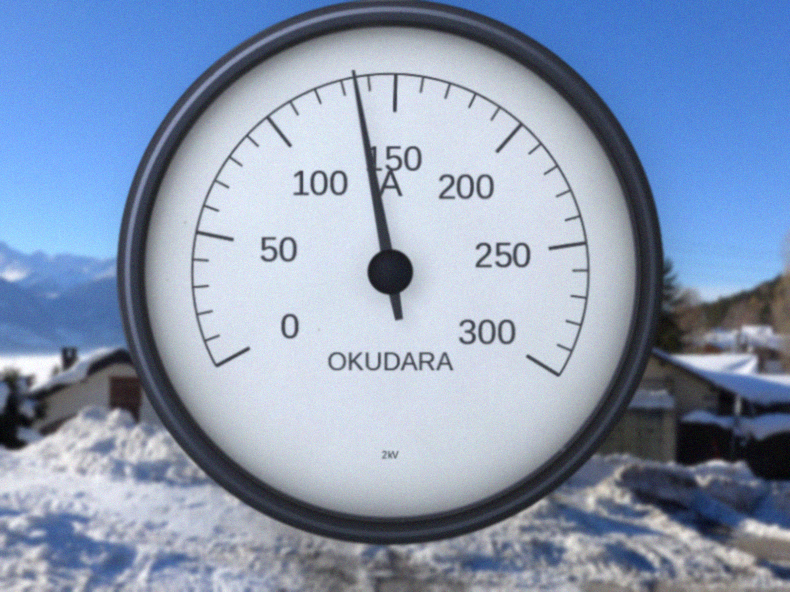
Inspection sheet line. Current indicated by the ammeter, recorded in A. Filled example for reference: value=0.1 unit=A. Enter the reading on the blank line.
value=135 unit=A
